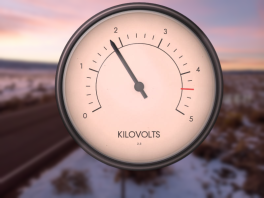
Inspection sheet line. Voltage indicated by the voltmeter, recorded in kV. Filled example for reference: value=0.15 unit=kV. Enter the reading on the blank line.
value=1.8 unit=kV
